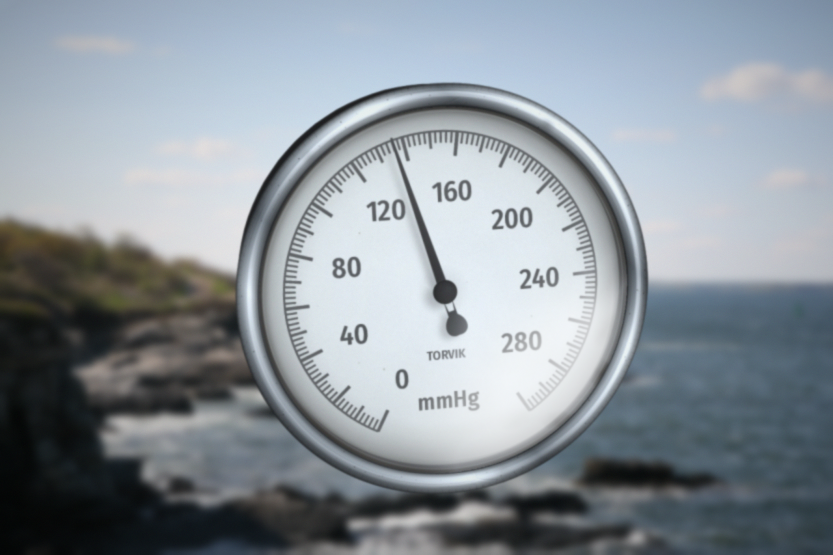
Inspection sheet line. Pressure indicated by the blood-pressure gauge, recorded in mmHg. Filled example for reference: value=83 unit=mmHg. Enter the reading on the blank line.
value=136 unit=mmHg
